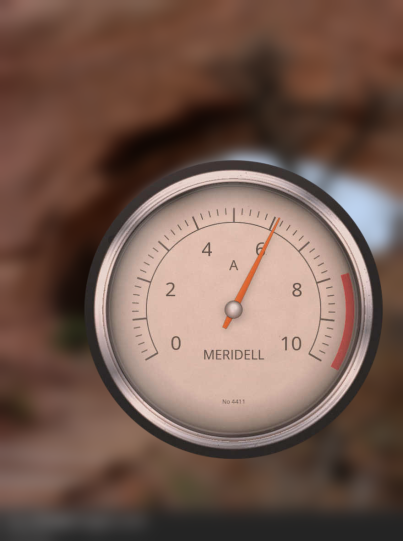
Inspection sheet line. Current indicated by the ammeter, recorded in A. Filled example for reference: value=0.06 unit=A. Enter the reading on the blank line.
value=6.1 unit=A
